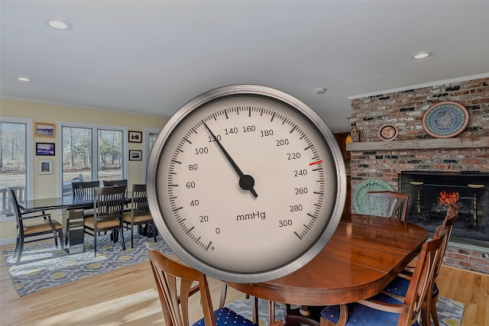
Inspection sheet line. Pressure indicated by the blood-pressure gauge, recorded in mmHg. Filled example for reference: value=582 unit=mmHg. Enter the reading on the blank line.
value=120 unit=mmHg
